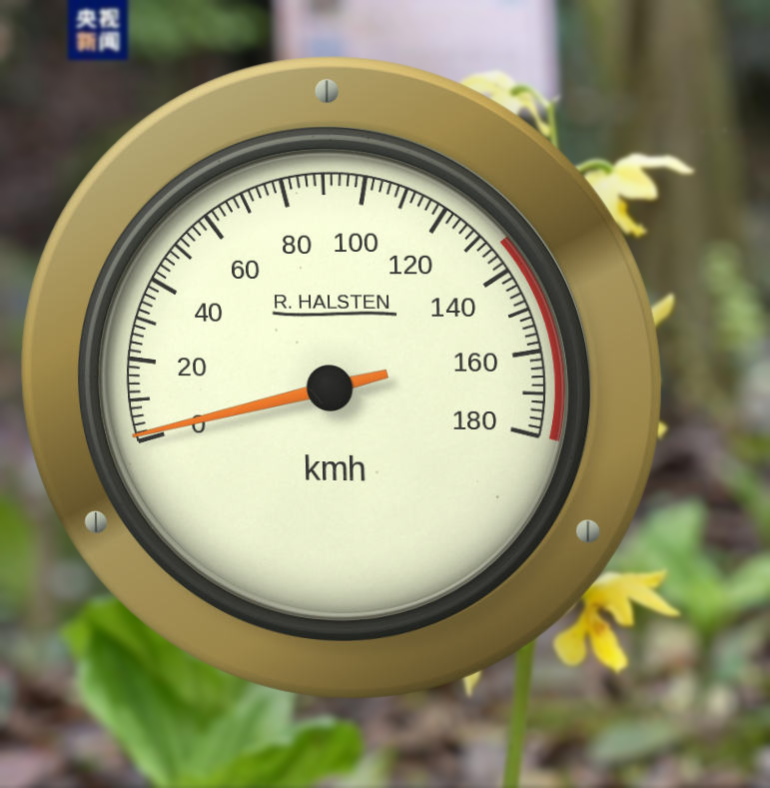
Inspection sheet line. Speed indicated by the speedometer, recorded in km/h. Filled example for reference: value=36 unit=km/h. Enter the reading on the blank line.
value=2 unit=km/h
